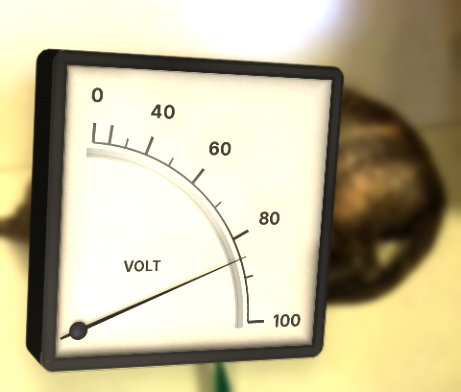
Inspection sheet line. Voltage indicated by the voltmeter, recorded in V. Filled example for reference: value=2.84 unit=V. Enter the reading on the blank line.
value=85 unit=V
